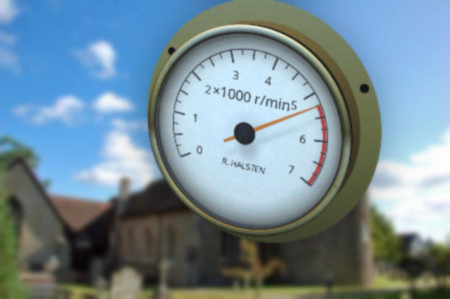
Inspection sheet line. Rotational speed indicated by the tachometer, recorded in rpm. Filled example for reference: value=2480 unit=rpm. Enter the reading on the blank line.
value=5250 unit=rpm
